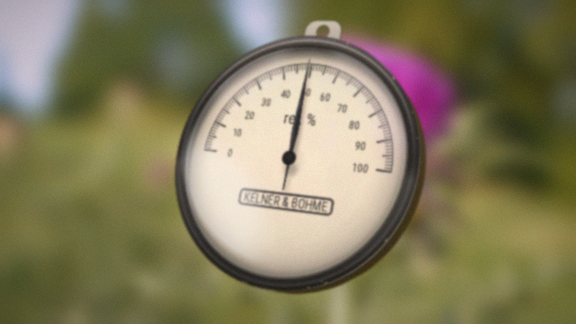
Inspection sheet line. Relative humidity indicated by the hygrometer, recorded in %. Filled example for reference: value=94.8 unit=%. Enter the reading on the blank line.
value=50 unit=%
